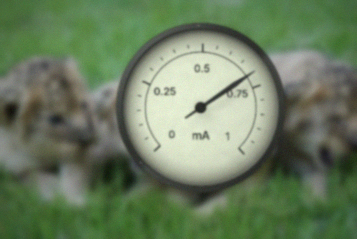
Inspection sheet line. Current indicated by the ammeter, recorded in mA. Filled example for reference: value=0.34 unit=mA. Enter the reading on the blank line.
value=0.7 unit=mA
